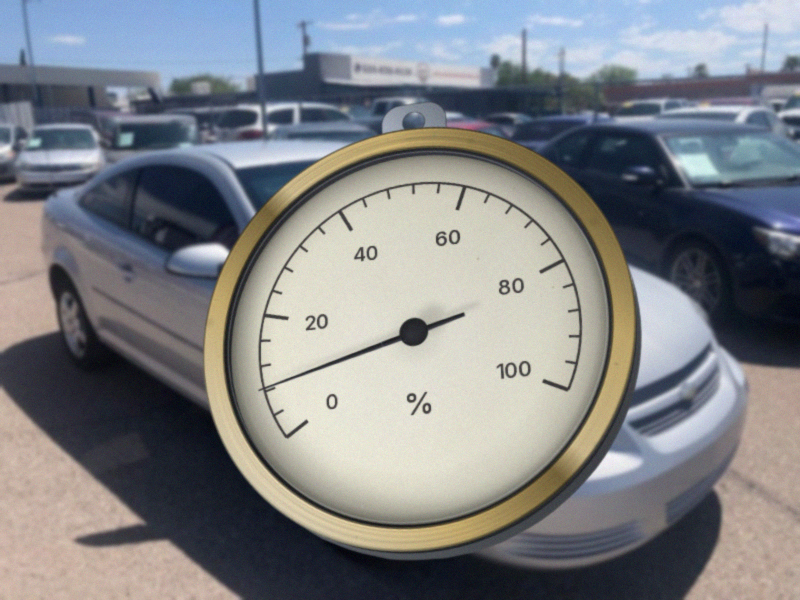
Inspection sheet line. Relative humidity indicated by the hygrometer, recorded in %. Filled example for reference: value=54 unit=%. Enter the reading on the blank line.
value=8 unit=%
